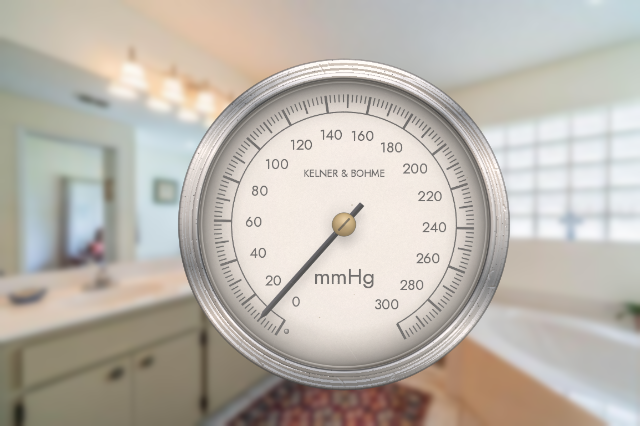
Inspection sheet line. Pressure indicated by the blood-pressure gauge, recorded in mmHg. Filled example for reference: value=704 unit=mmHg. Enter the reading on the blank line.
value=10 unit=mmHg
